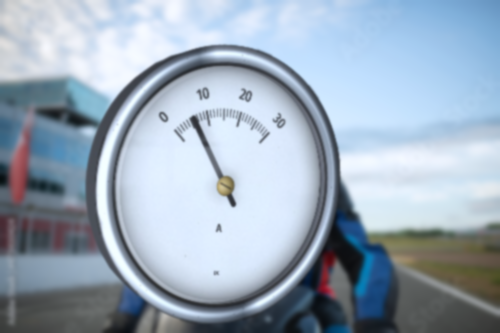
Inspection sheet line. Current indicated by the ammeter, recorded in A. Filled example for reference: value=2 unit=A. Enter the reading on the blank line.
value=5 unit=A
